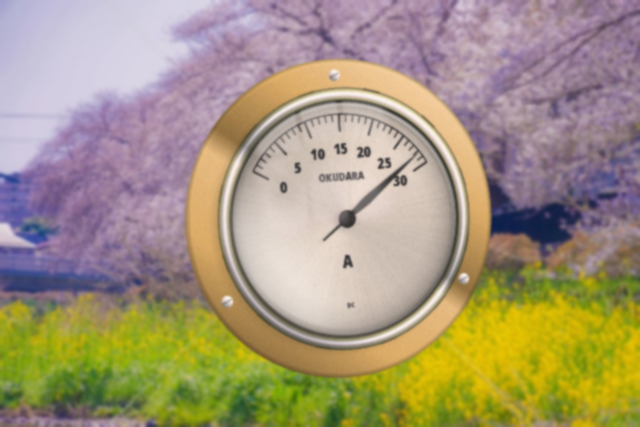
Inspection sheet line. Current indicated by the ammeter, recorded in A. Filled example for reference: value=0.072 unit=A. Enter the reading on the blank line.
value=28 unit=A
